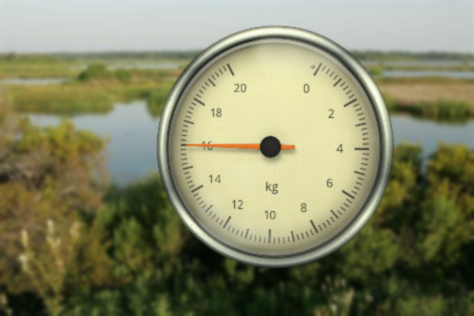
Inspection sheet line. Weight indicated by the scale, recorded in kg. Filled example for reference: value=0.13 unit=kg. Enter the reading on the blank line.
value=16 unit=kg
